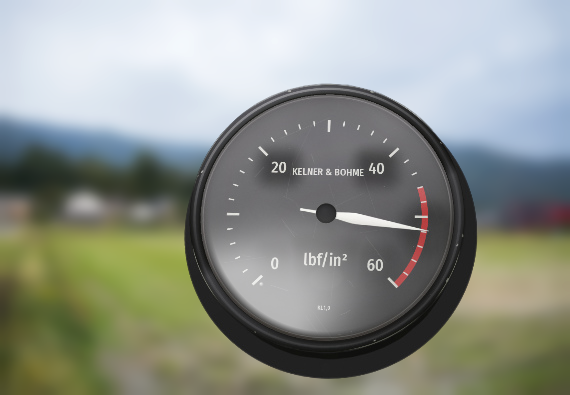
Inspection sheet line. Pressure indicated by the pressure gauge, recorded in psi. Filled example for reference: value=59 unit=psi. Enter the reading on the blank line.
value=52 unit=psi
